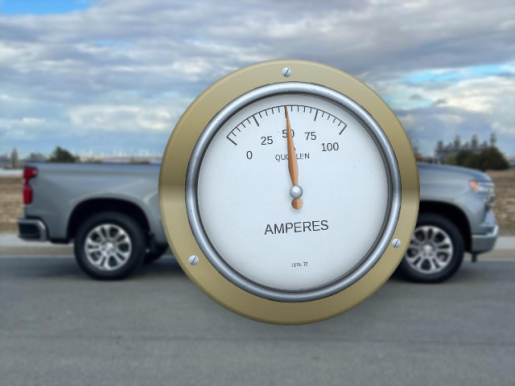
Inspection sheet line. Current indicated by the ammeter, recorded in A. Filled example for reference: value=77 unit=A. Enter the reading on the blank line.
value=50 unit=A
